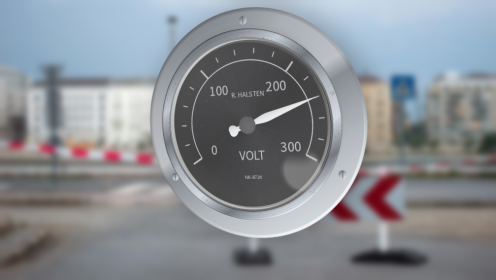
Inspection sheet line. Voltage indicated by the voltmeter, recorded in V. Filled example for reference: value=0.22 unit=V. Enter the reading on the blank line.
value=240 unit=V
